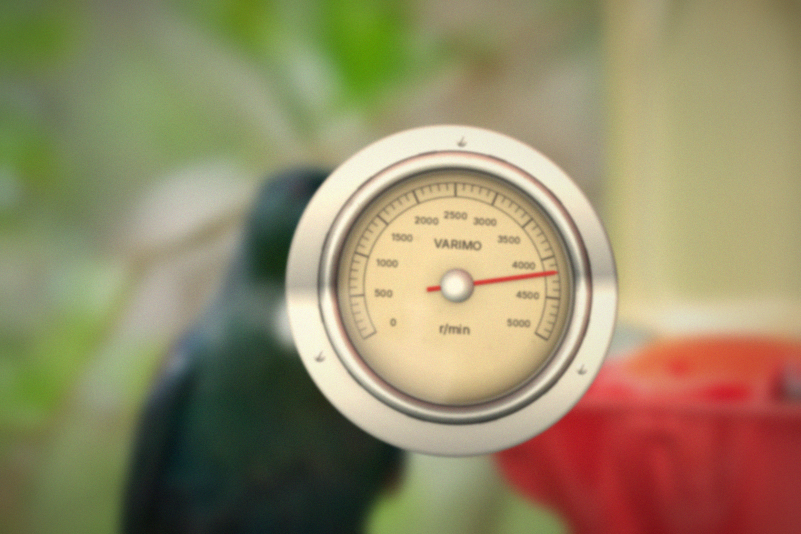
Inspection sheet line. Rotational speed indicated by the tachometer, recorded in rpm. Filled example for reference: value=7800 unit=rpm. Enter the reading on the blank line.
value=4200 unit=rpm
